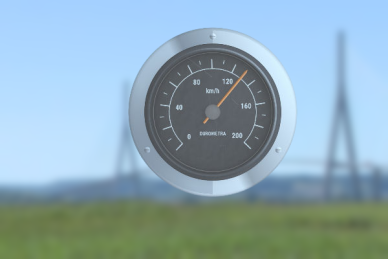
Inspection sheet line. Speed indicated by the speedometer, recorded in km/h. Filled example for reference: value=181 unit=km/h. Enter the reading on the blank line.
value=130 unit=km/h
